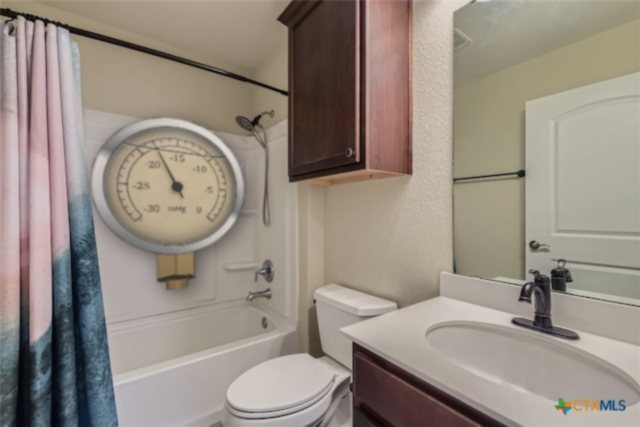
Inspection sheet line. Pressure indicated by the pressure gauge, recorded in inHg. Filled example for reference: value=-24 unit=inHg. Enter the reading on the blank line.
value=-18 unit=inHg
